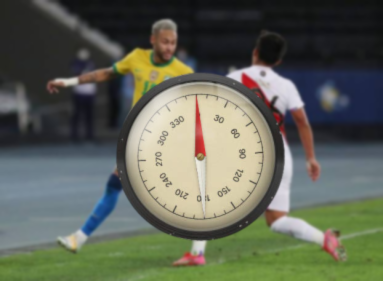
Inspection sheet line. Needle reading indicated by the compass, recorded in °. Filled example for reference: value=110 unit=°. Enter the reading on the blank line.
value=0 unit=°
